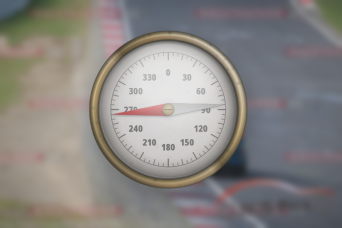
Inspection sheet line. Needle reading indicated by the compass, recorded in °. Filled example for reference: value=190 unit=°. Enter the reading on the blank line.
value=265 unit=°
